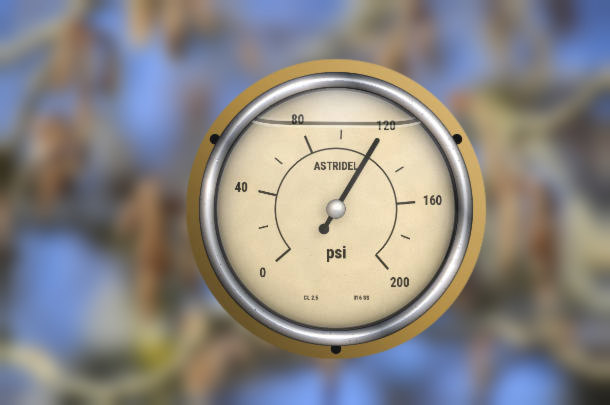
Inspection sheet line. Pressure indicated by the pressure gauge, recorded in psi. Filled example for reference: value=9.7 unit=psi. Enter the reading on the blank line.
value=120 unit=psi
